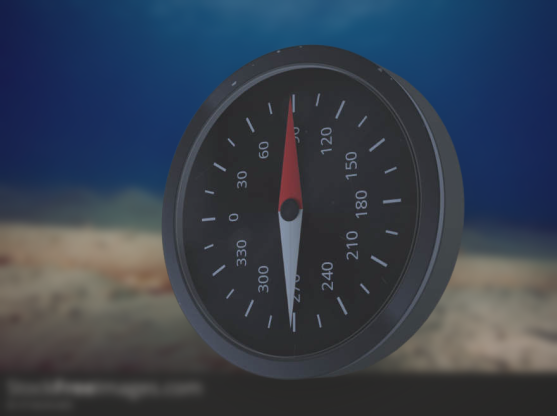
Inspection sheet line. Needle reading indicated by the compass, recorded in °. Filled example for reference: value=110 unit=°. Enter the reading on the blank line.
value=90 unit=°
